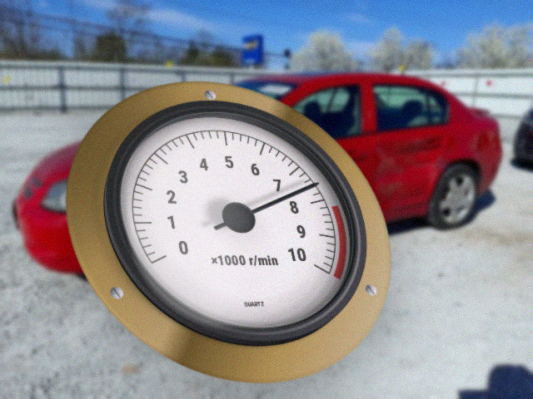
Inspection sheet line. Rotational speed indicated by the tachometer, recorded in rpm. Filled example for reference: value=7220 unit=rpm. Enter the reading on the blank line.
value=7600 unit=rpm
